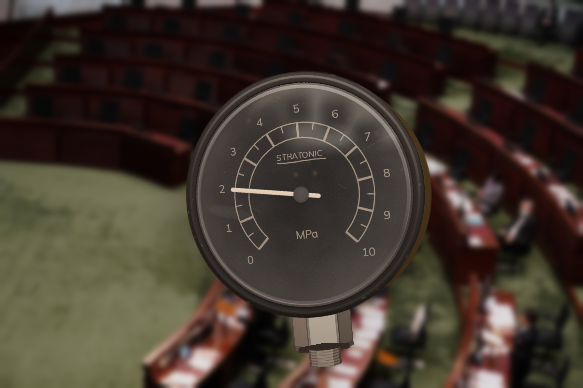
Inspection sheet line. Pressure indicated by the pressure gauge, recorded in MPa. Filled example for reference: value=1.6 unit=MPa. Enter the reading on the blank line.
value=2 unit=MPa
